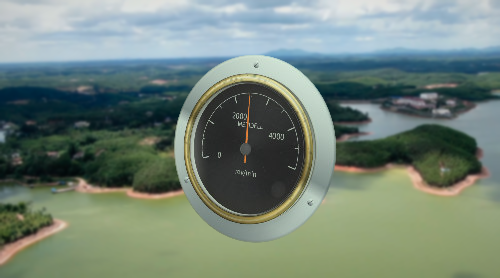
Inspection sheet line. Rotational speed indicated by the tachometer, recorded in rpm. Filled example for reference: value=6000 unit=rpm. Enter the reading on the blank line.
value=2500 unit=rpm
